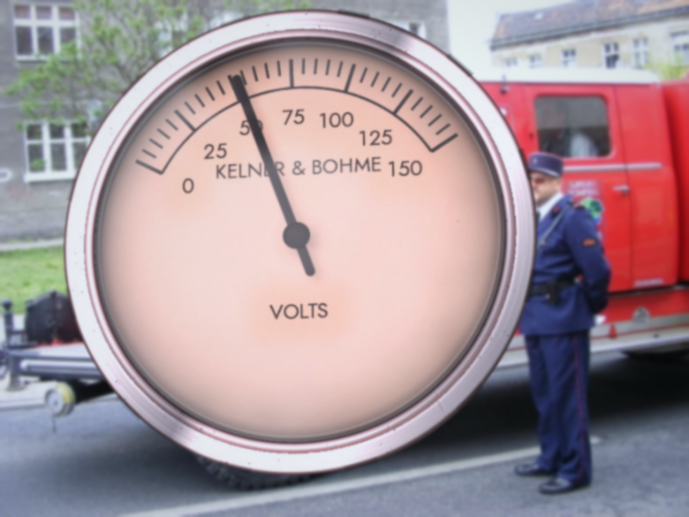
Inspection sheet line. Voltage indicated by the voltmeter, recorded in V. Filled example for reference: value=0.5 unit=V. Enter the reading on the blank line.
value=52.5 unit=V
